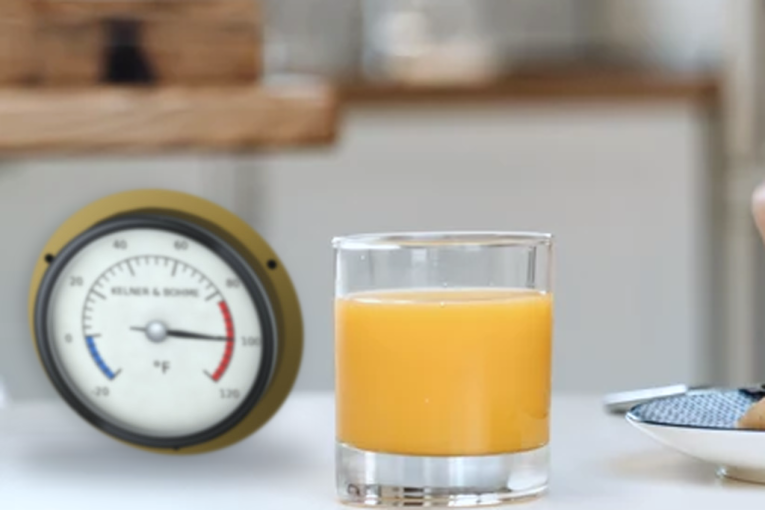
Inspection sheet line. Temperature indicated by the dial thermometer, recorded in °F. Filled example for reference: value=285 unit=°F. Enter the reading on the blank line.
value=100 unit=°F
